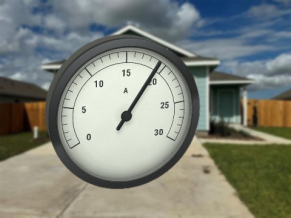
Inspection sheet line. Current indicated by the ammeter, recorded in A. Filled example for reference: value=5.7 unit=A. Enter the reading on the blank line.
value=19 unit=A
